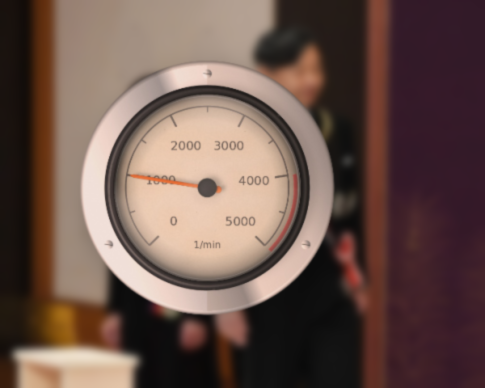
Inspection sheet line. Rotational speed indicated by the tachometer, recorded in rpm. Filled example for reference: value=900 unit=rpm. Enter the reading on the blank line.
value=1000 unit=rpm
